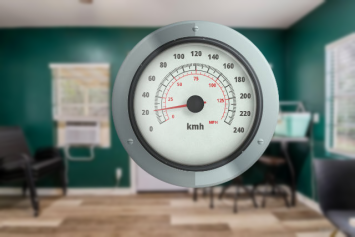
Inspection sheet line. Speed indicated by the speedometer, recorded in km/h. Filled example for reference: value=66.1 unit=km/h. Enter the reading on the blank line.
value=20 unit=km/h
